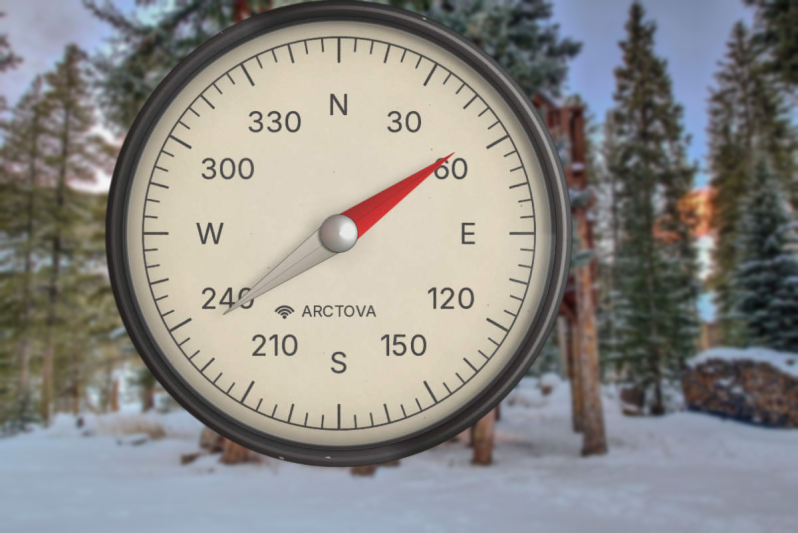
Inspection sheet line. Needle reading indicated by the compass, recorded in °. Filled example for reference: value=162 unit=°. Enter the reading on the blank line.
value=55 unit=°
